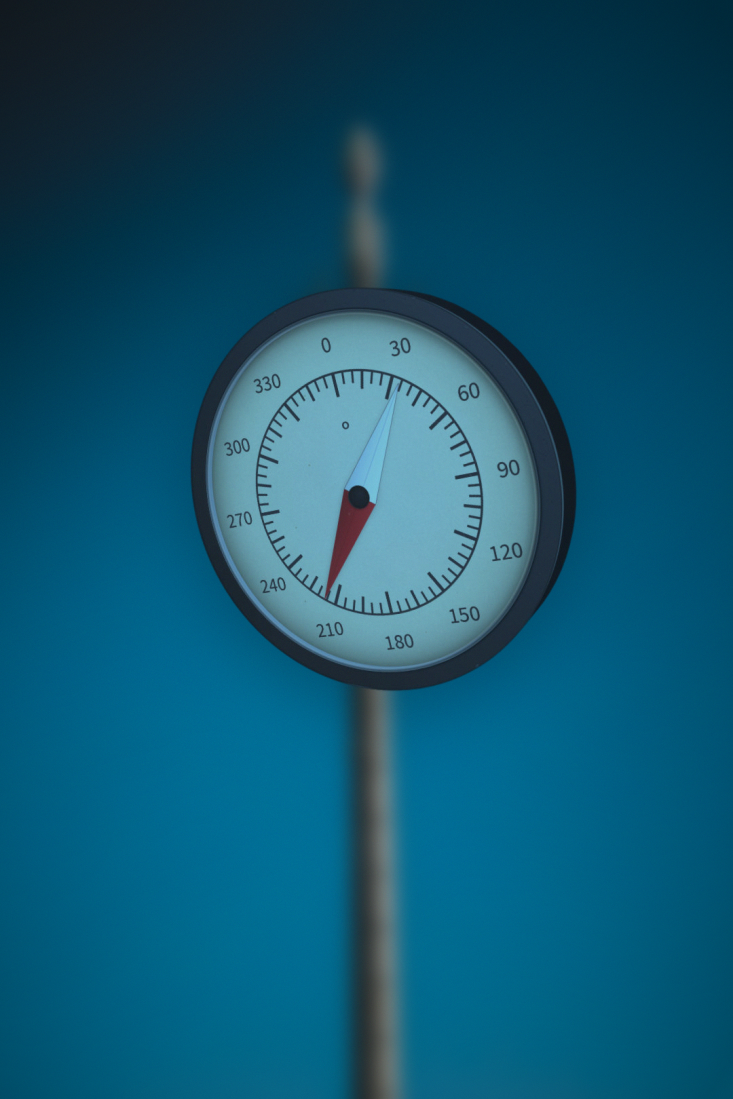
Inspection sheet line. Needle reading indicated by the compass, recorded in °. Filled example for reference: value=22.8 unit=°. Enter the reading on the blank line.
value=215 unit=°
